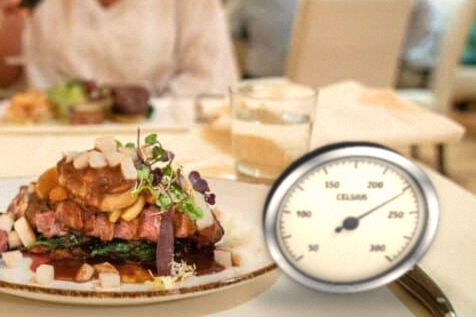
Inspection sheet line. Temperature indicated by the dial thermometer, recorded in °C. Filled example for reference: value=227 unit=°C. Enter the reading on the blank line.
value=225 unit=°C
